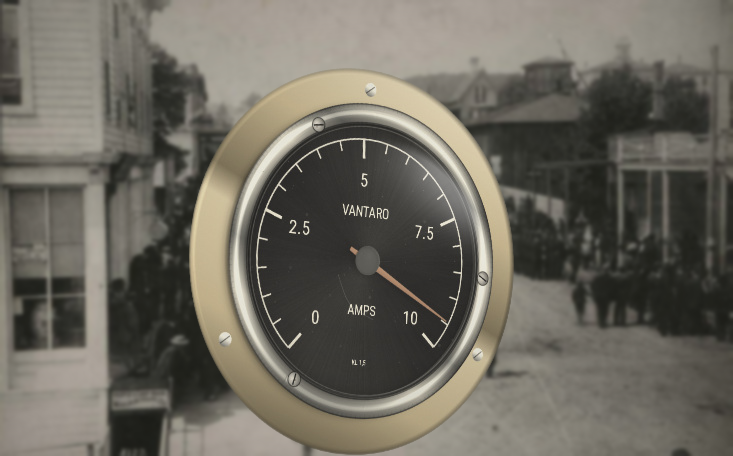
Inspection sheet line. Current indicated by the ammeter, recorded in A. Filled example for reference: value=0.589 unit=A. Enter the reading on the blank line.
value=9.5 unit=A
